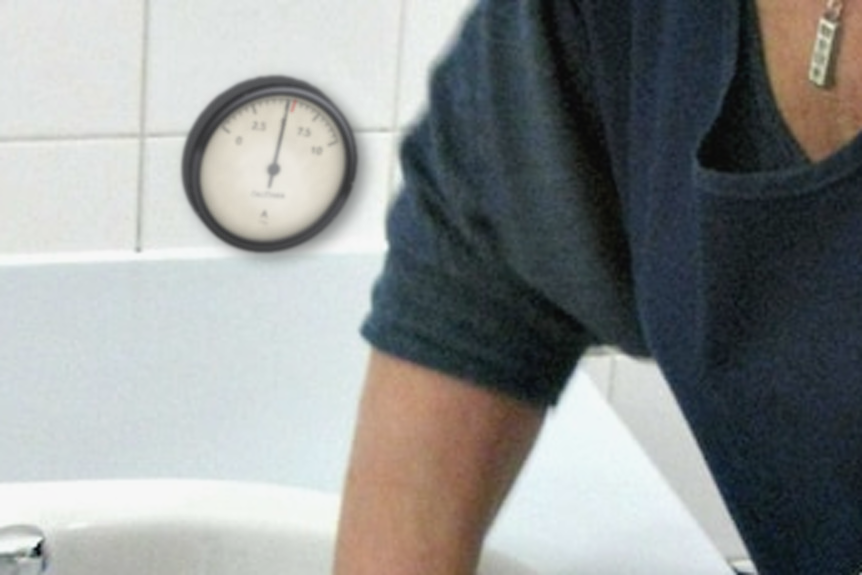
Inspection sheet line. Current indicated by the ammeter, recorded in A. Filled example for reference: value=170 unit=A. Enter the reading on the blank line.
value=5 unit=A
